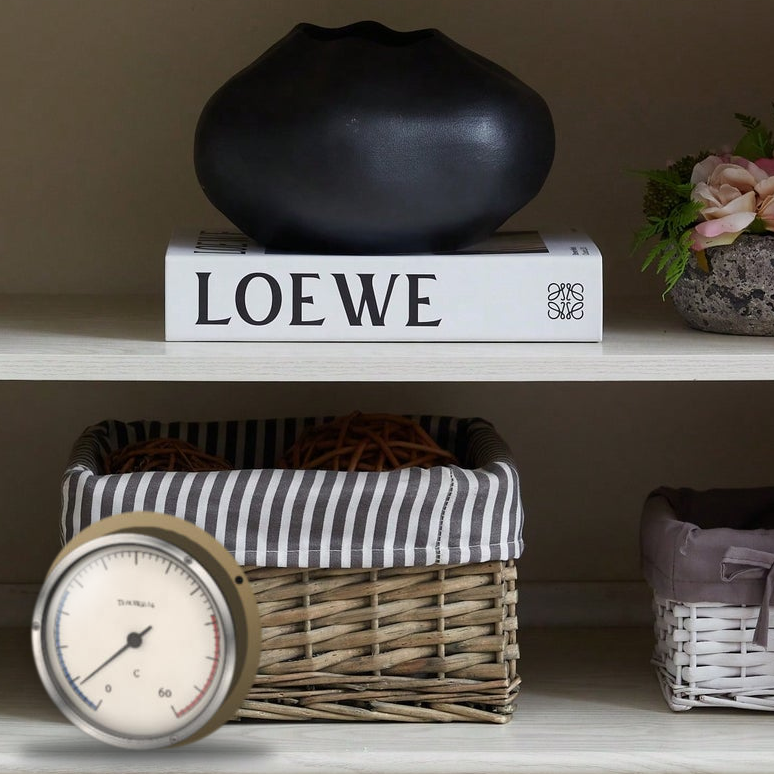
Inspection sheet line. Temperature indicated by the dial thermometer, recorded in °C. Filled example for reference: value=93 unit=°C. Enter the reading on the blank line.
value=4 unit=°C
